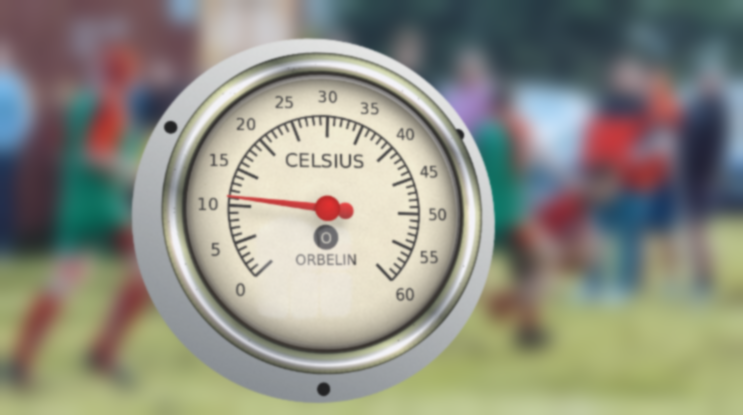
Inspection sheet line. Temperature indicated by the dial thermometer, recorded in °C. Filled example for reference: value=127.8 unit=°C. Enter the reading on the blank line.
value=11 unit=°C
